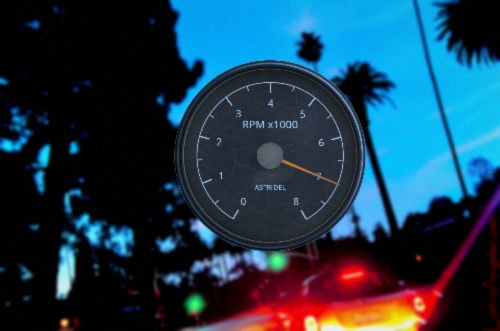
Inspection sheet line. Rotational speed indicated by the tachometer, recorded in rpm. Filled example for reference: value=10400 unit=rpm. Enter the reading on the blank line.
value=7000 unit=rpm
